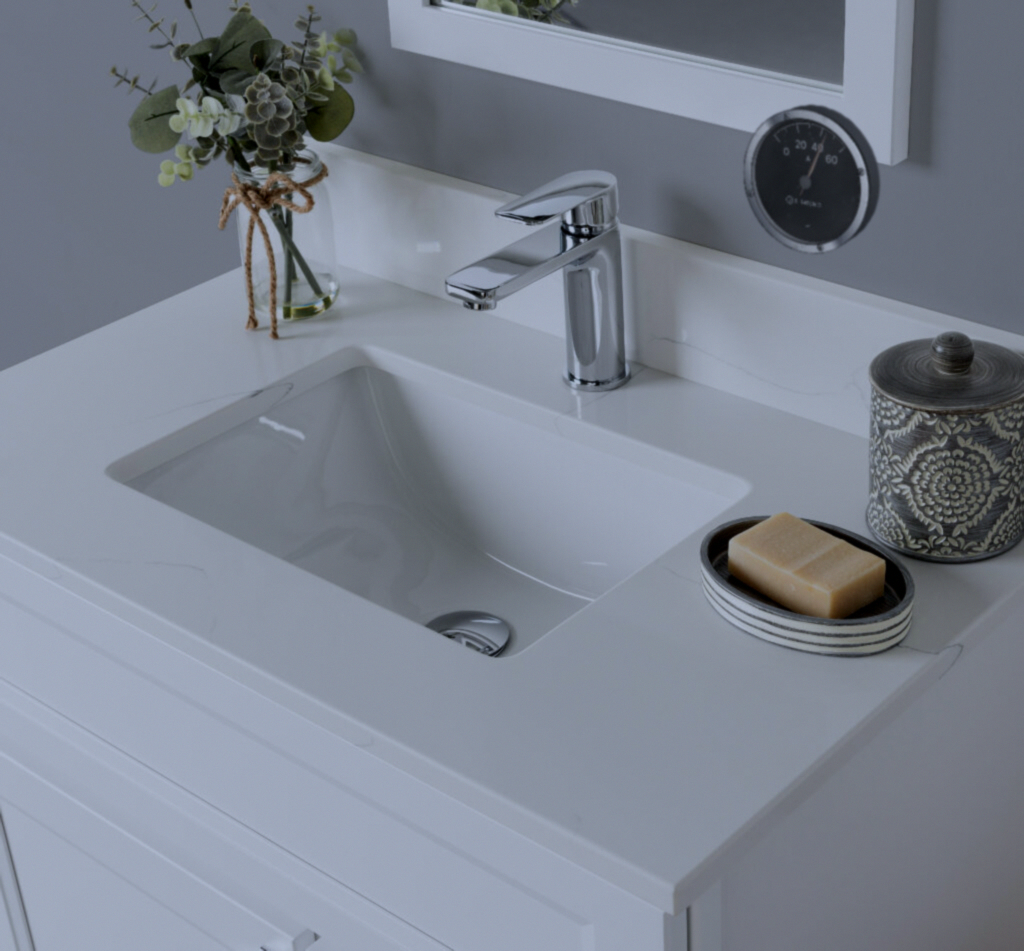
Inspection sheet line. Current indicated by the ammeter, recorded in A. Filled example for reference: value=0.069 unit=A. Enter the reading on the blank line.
value=45 unit=A
